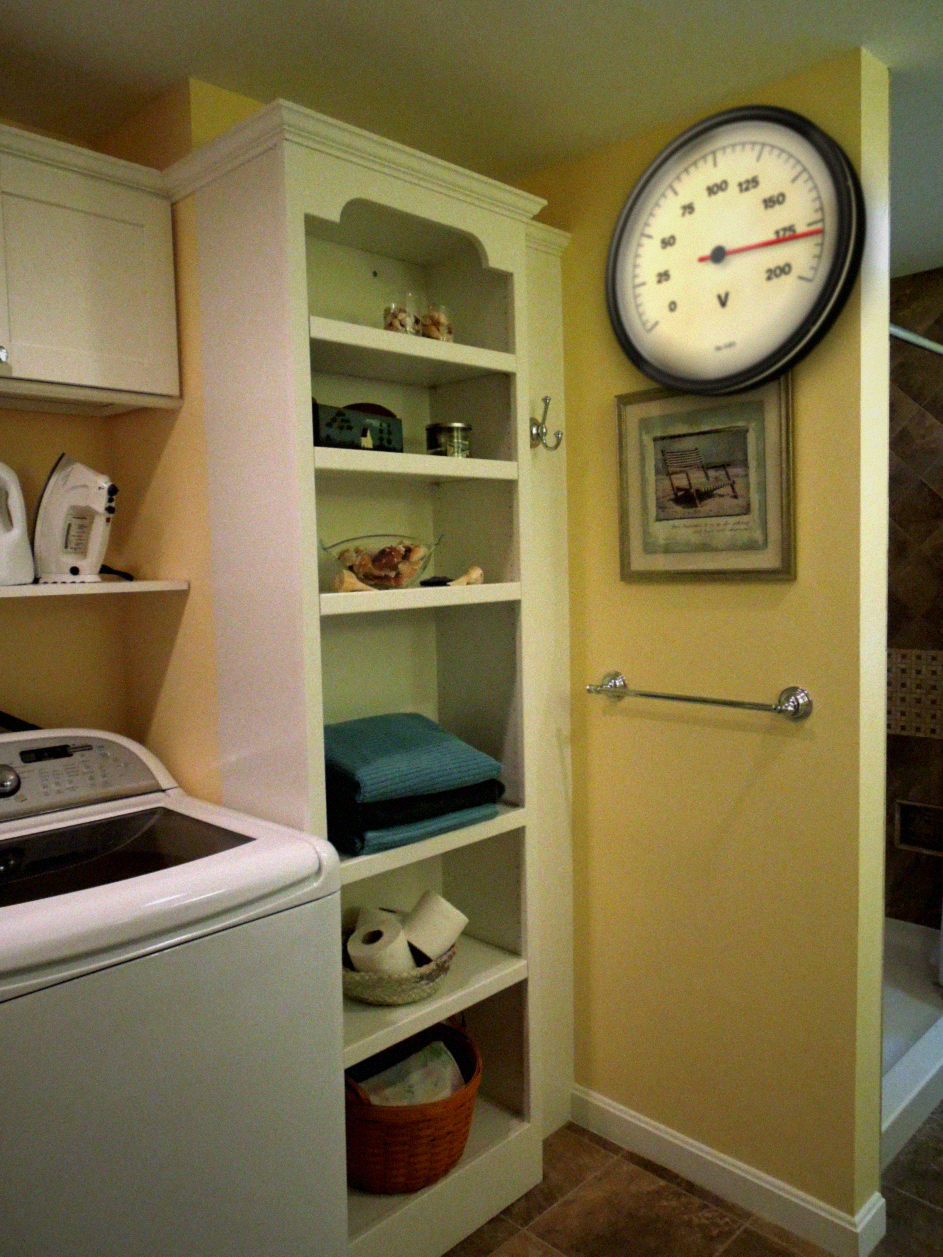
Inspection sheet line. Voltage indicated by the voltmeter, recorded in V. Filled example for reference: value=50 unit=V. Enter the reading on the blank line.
value=180 unit=V
